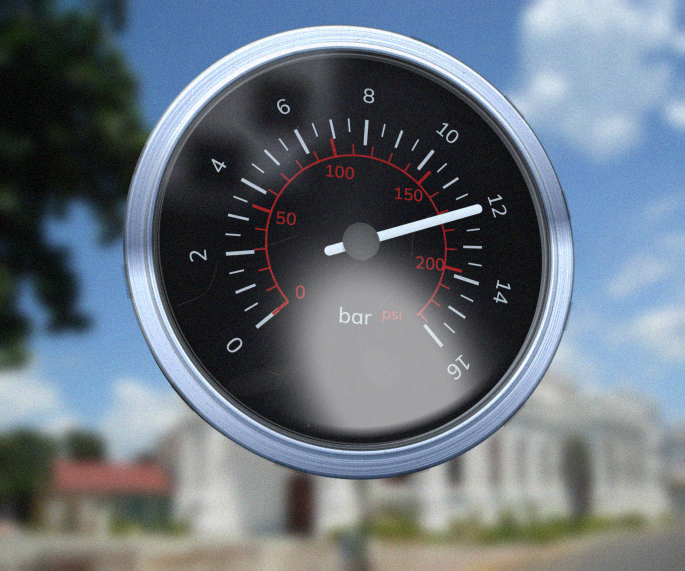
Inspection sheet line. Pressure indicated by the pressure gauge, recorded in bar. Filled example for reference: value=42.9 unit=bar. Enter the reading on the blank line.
value=12 unit=bar
